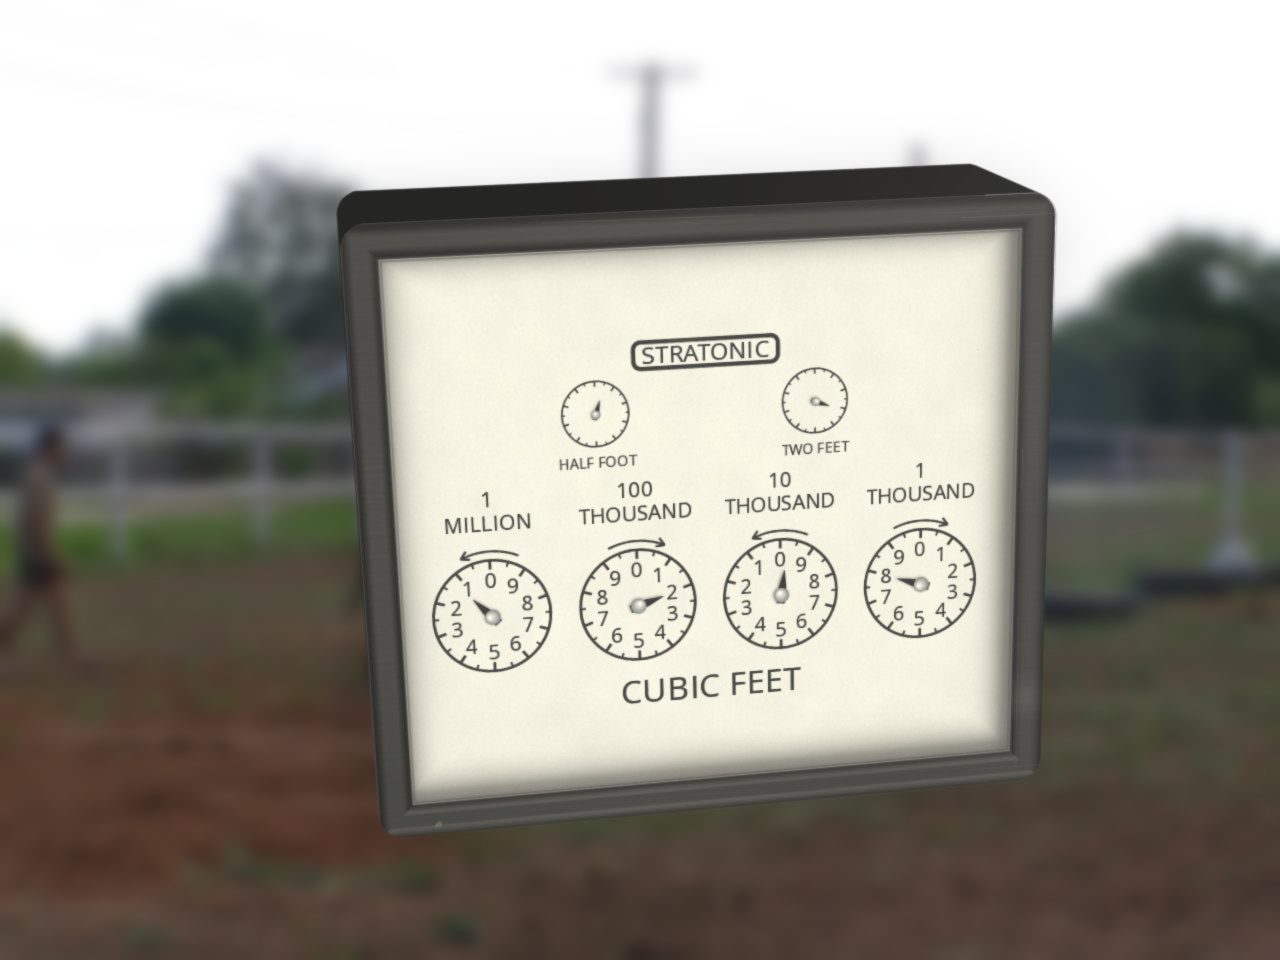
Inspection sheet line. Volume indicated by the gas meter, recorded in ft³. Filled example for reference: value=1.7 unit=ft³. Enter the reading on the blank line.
value=119800 unit=ft³
